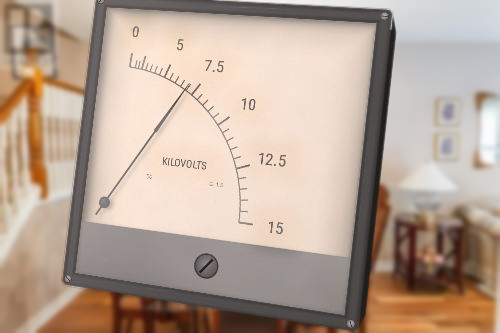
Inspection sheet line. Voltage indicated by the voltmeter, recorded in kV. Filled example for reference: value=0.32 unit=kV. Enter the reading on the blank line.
value=7 unit=kV
